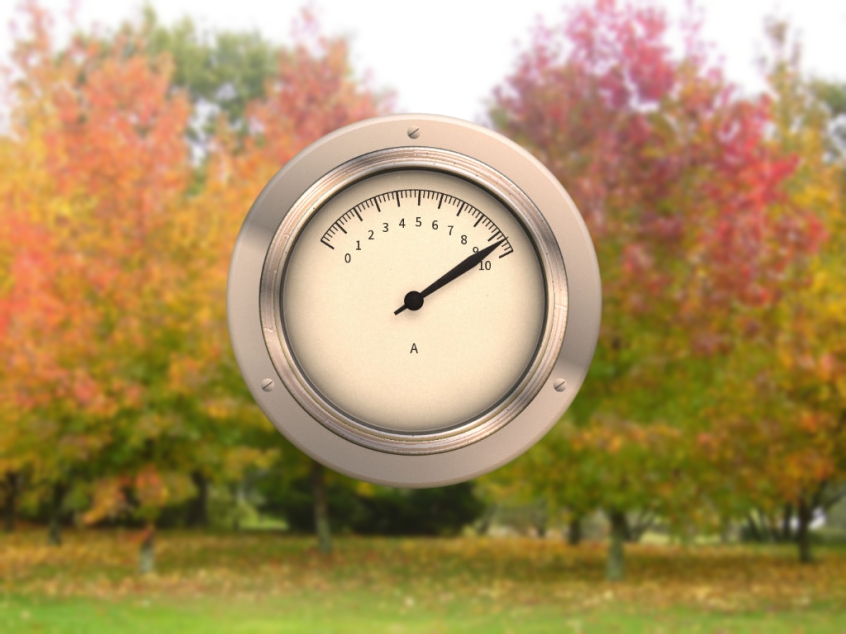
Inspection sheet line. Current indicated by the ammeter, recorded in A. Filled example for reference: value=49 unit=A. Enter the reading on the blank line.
value=9.4 unit=A
